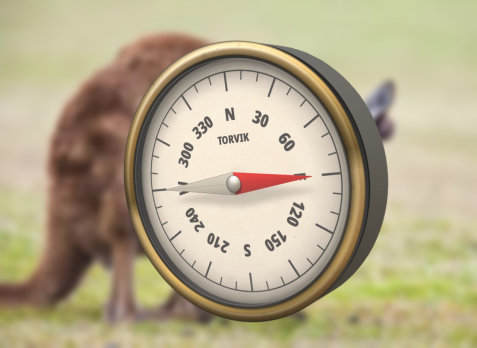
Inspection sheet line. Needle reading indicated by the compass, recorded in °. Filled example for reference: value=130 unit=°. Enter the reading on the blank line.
value=90 unit=°
